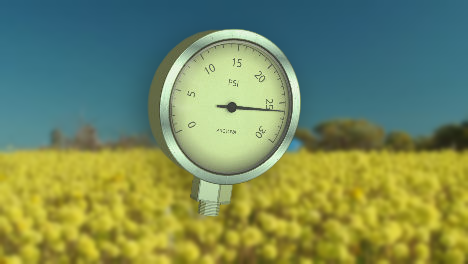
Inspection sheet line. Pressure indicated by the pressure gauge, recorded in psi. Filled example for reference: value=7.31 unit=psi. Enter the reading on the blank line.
value=26 unit=psi
